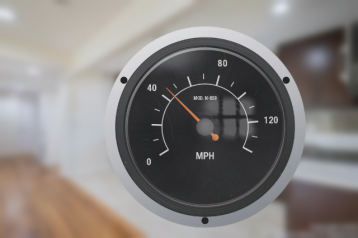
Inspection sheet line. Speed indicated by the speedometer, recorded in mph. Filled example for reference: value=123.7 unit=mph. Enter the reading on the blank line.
value=45 unit=mph
